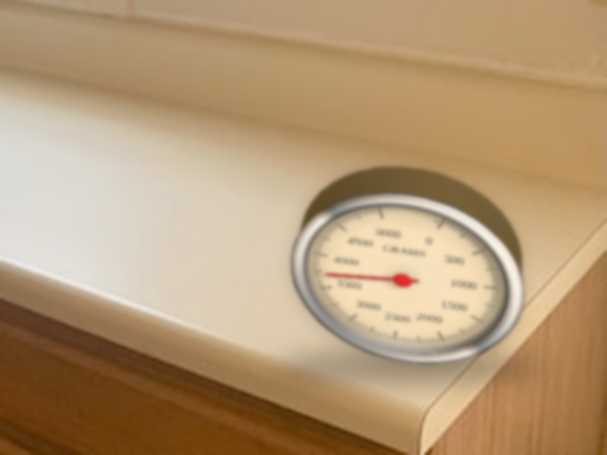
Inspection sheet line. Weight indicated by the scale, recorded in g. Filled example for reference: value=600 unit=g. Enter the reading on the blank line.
value=3750 unit=g
